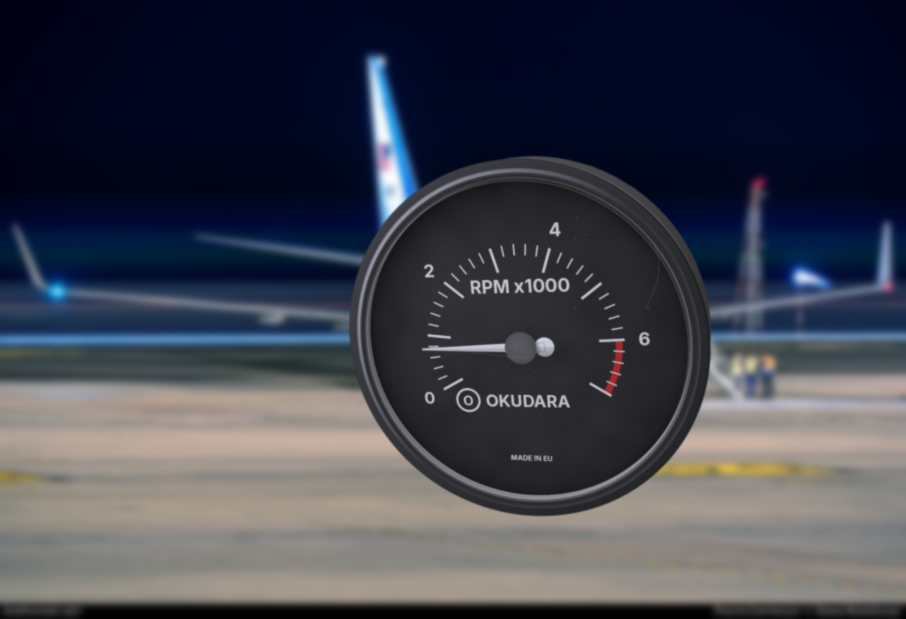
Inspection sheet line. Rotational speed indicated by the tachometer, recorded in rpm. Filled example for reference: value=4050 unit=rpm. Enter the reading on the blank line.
value=800 unit=rpm
